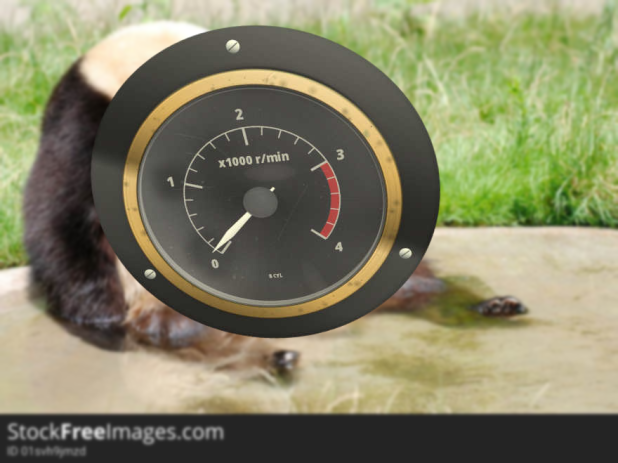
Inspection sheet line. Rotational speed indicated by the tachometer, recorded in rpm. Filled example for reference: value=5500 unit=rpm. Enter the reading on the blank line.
value=100 unit=rpm
